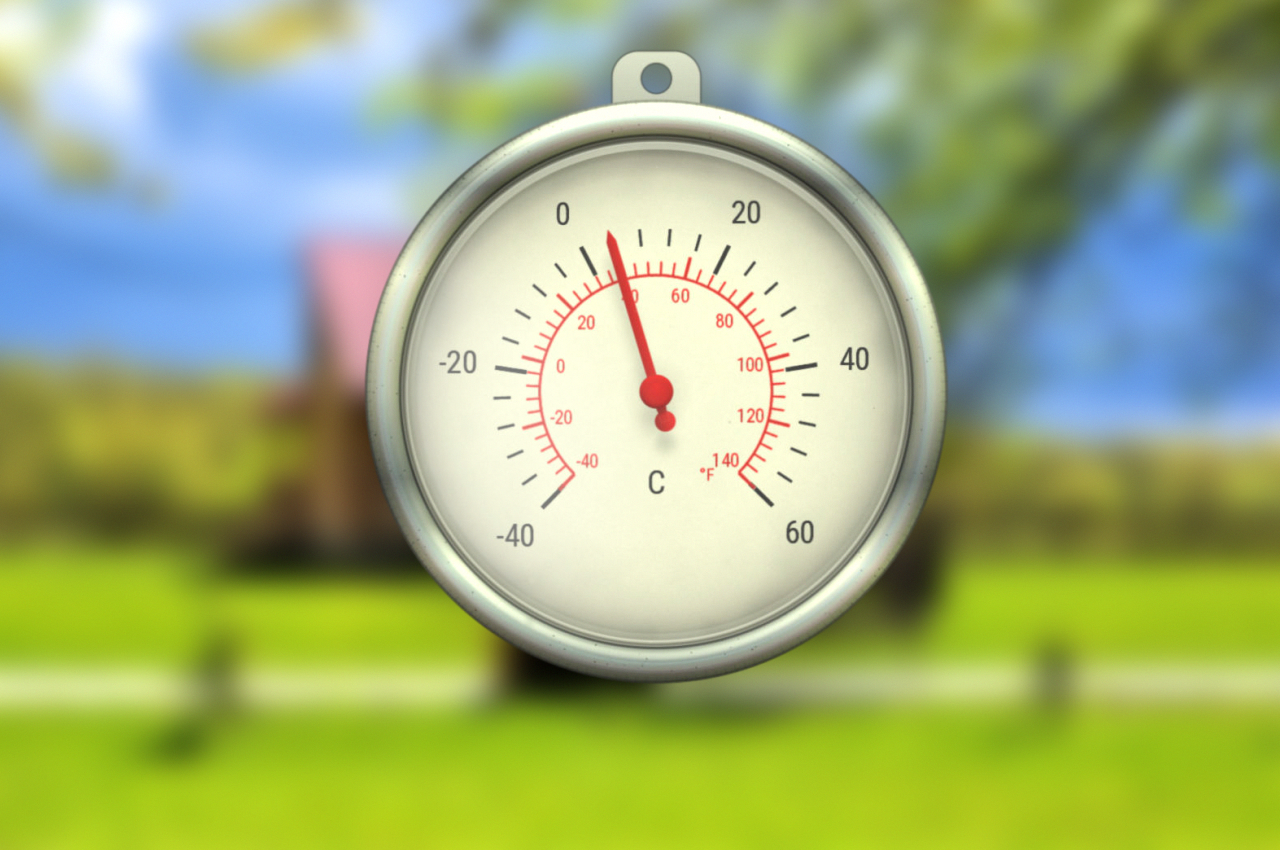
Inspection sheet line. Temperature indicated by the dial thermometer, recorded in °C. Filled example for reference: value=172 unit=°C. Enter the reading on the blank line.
value=4 unit=°C
